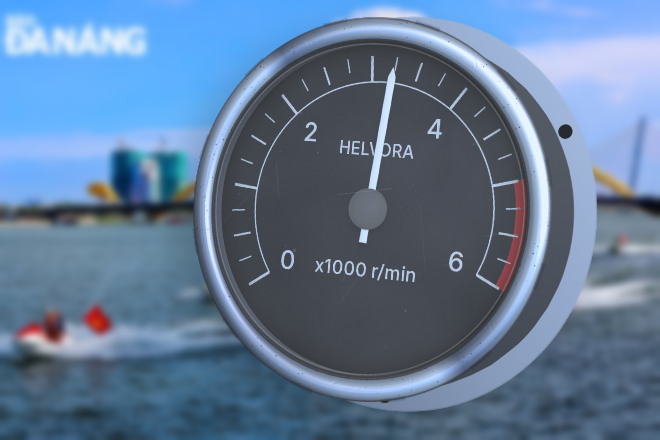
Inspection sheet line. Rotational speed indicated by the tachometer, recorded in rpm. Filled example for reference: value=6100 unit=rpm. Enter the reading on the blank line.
value=3250 unit=rpm
